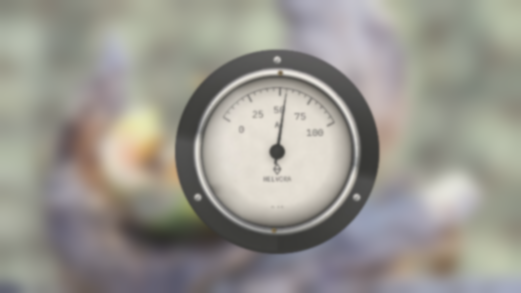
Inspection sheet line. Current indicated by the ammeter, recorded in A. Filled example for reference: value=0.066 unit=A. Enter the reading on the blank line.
value=55 unit=A
